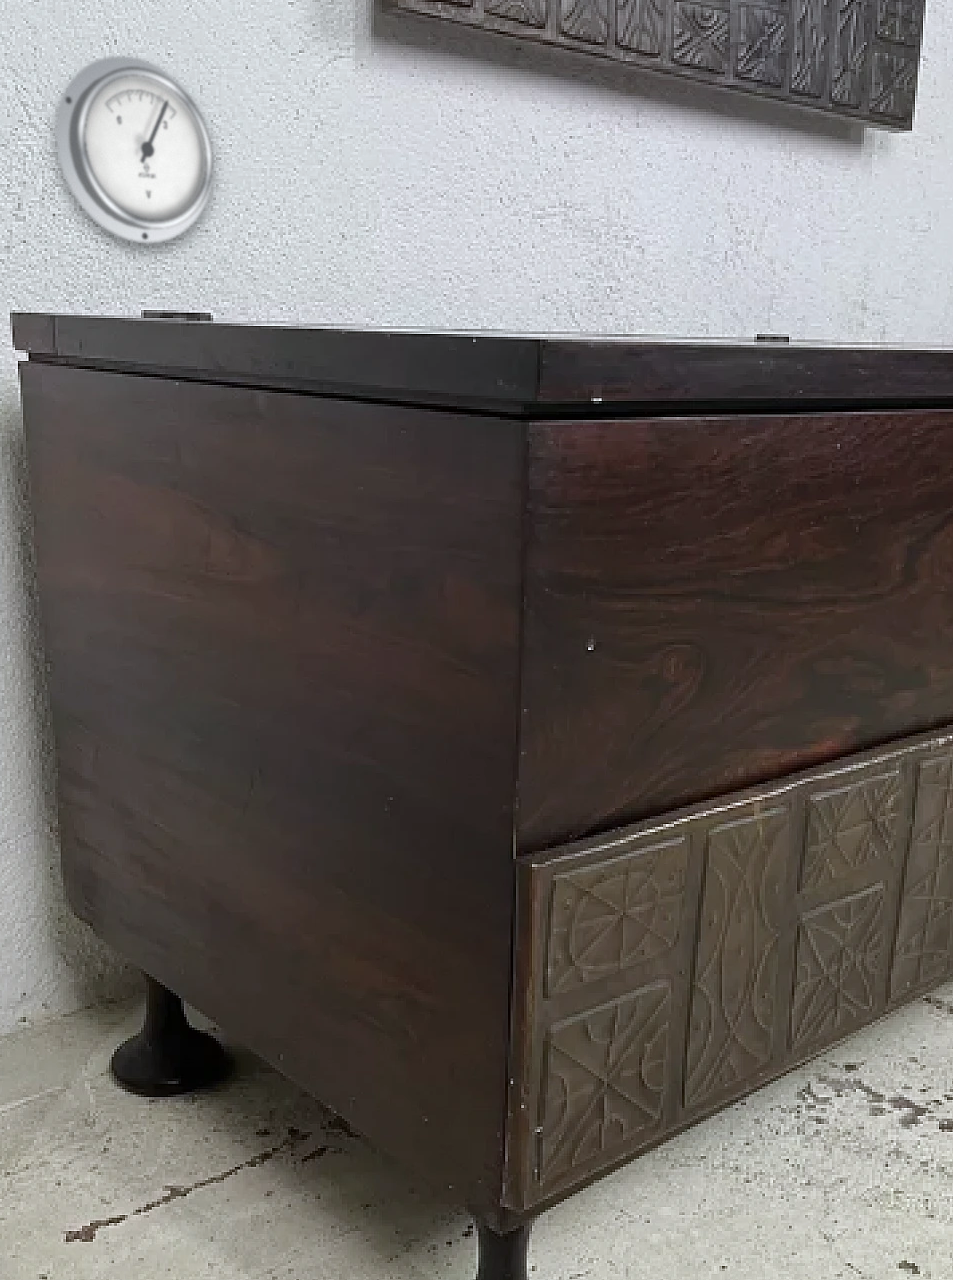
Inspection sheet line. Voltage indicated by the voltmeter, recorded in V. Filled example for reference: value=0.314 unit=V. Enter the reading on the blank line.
value=2.5 unit=V
